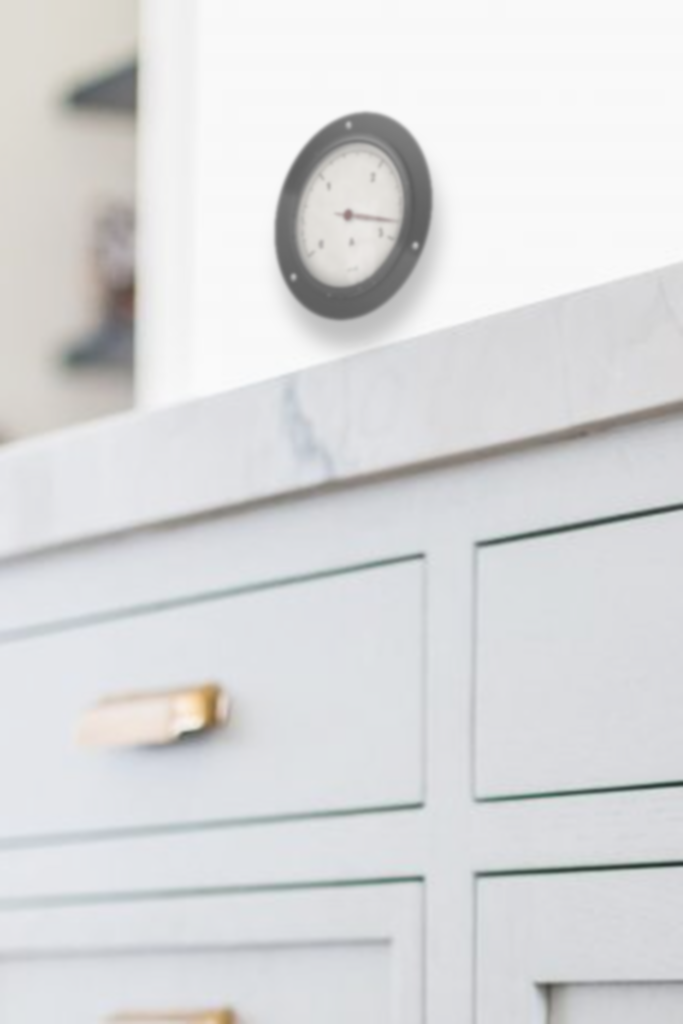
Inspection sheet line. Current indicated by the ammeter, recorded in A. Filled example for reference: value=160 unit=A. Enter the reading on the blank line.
value=2.8 unit=A
